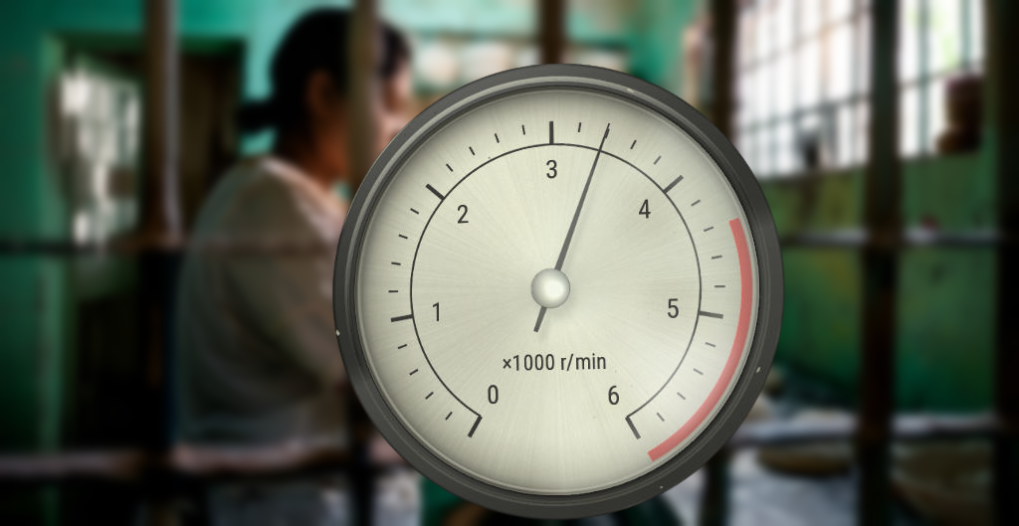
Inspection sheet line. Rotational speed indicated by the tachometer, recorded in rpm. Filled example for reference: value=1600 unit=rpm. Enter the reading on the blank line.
value=3400 unit=rpm
